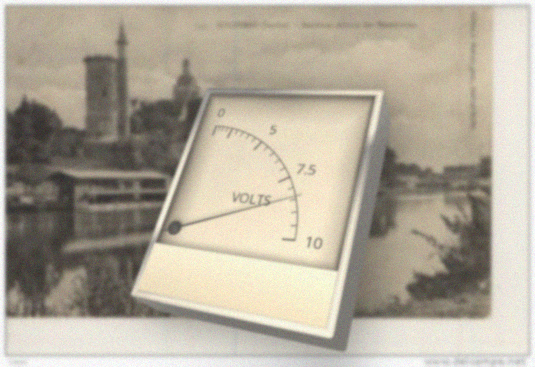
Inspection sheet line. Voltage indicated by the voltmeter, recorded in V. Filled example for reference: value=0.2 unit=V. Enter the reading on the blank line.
value=8.5 unit=V
